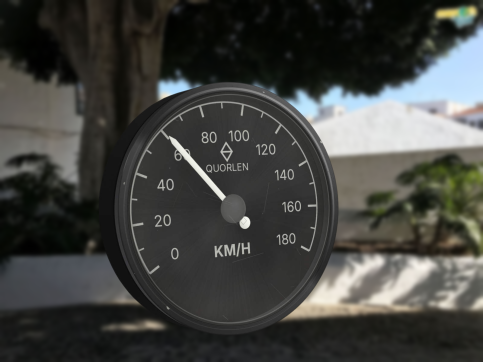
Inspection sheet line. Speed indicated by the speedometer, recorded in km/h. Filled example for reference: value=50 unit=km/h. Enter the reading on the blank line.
value=60 unit=km/h
